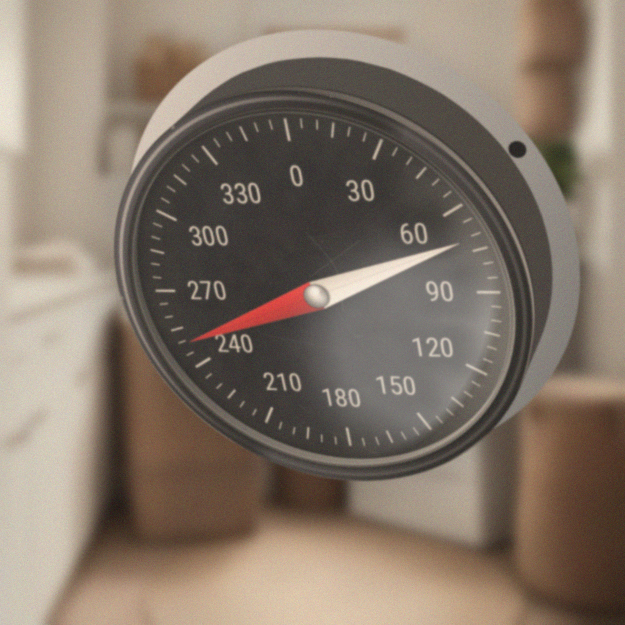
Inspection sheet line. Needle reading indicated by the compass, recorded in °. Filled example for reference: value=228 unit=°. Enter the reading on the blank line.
value=250 unit=°
